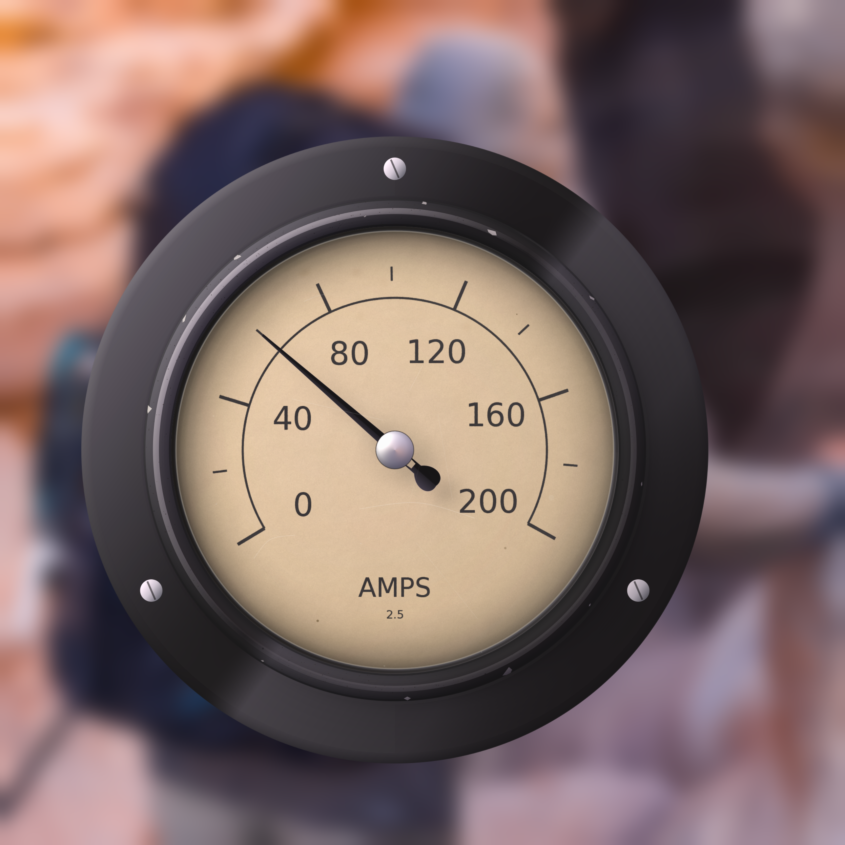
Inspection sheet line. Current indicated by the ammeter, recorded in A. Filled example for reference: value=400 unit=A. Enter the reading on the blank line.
value=60 unit=A
